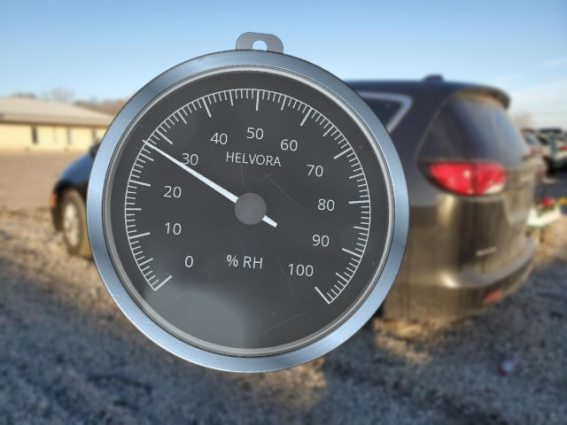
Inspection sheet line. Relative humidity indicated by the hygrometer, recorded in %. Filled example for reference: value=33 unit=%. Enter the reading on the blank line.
value=27 unit=%
